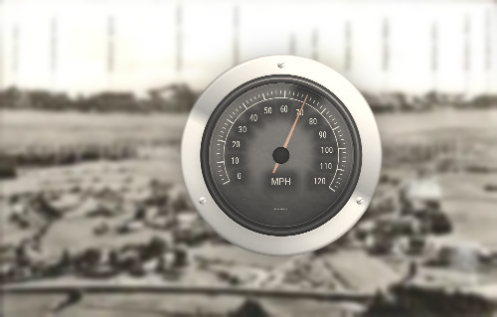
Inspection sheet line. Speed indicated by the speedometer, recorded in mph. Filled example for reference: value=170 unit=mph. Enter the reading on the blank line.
value=70 unit=mph
